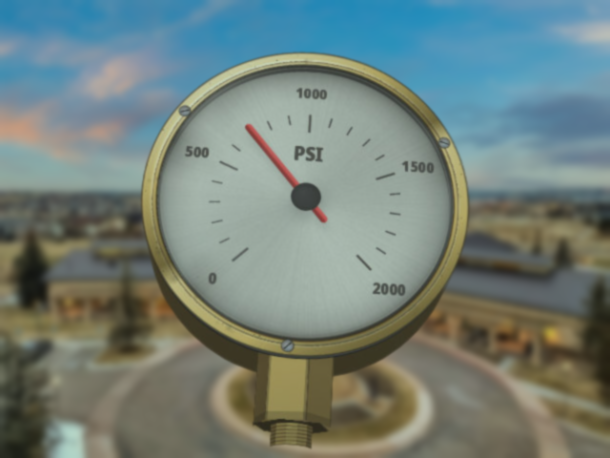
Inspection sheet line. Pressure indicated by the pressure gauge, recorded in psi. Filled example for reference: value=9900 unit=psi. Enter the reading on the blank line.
value=700 unit=psi
